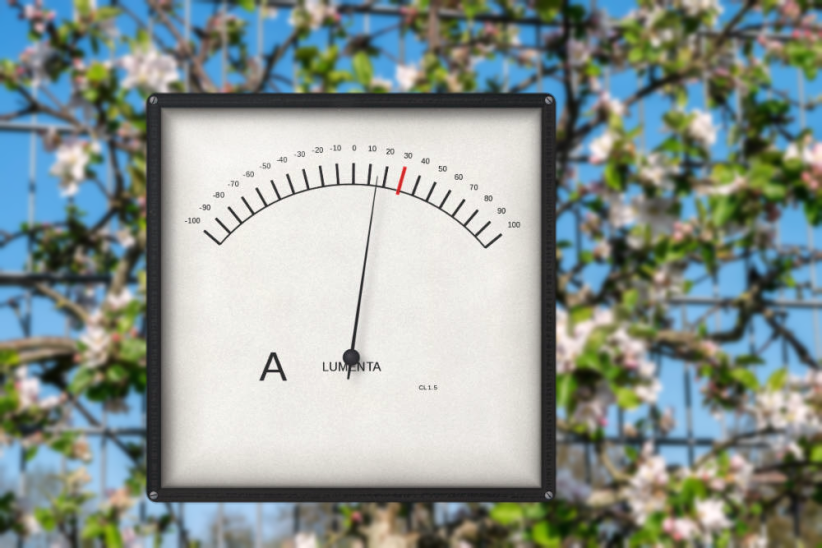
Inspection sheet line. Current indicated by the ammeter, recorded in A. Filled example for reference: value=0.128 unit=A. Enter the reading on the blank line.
value=15 unit=A
